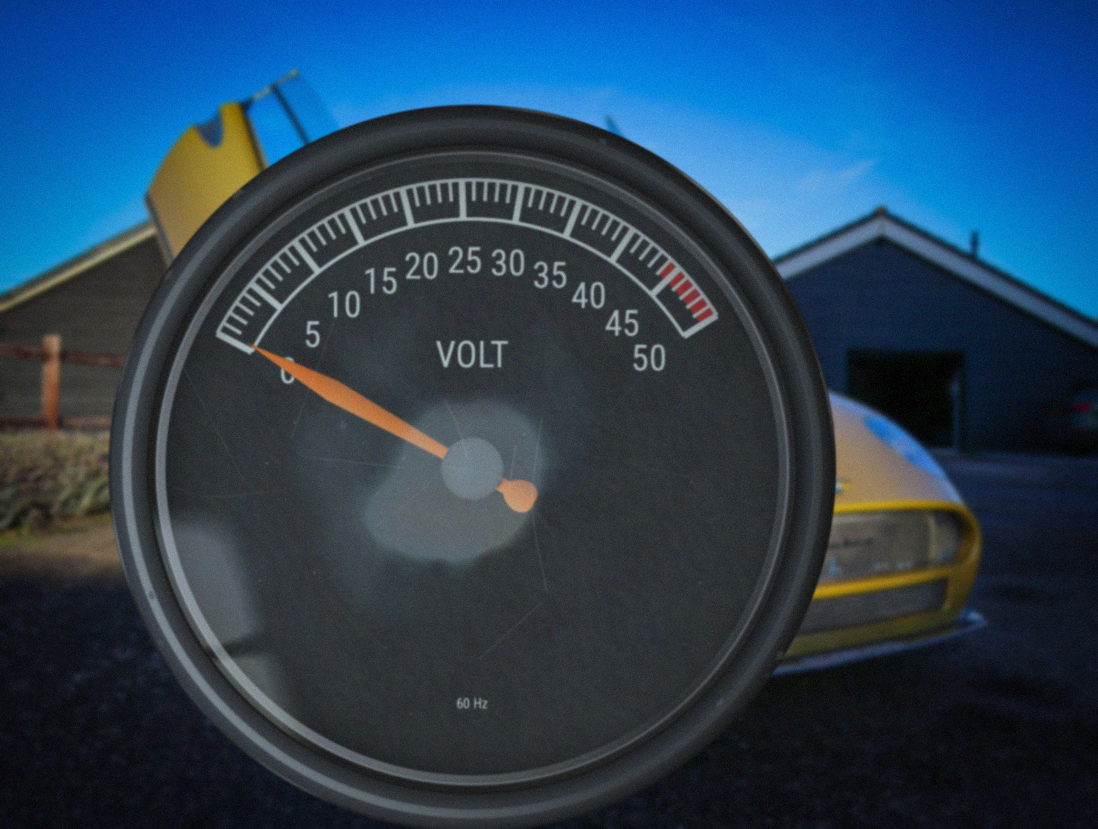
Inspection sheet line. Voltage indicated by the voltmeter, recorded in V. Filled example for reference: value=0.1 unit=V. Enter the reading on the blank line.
value=0.5 unit=V
